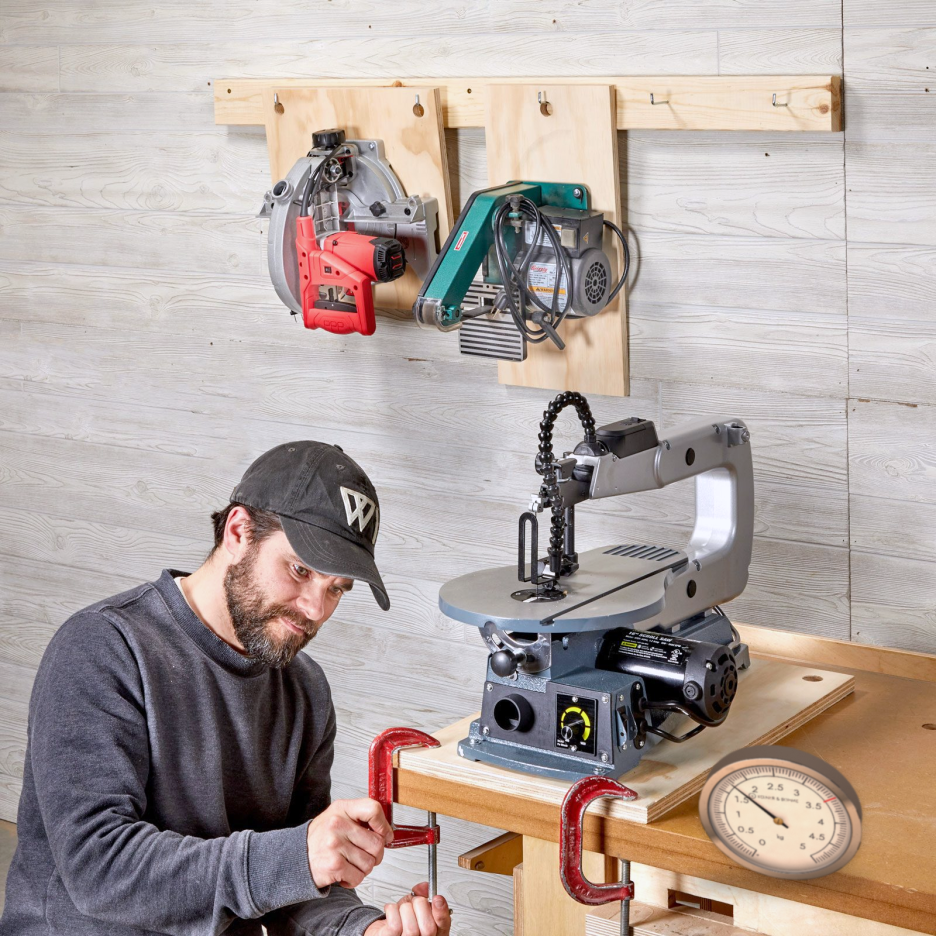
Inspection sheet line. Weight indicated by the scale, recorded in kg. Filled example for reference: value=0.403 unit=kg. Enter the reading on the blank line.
value=1.75 unit=kg
